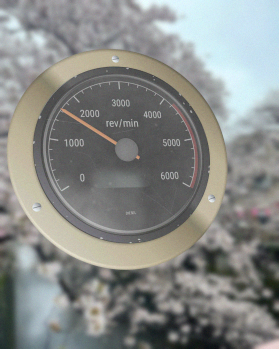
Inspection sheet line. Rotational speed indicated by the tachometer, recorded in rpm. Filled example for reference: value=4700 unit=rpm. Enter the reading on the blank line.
value=1600 unit=rpm
